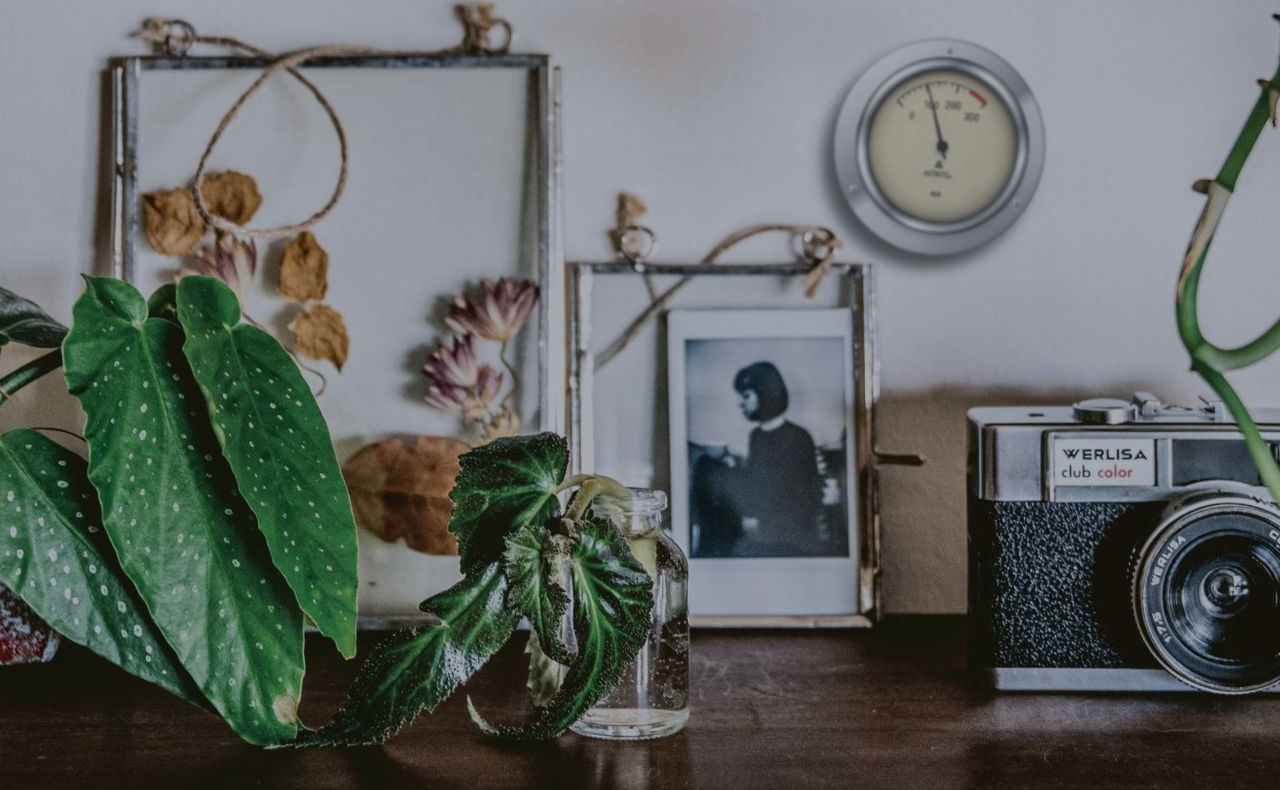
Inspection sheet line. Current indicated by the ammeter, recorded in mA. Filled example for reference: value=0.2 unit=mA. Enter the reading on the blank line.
value=100 unit=mA
